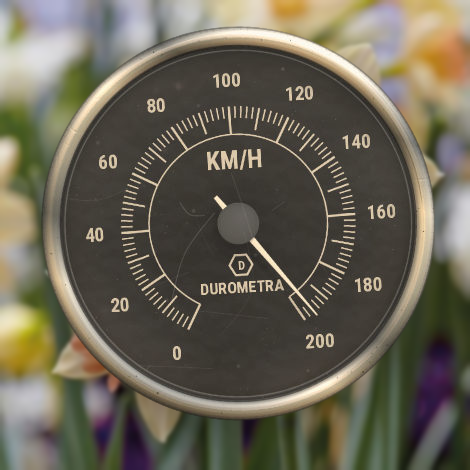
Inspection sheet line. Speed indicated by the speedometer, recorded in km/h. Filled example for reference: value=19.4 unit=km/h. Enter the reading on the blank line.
value=196 unit=km/h
